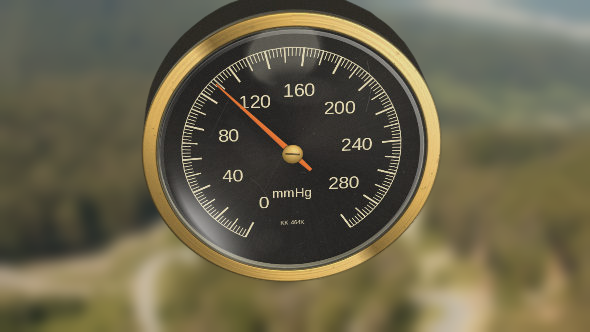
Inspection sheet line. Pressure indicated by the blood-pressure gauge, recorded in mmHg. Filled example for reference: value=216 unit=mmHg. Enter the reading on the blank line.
value=110 unit=mmHg
